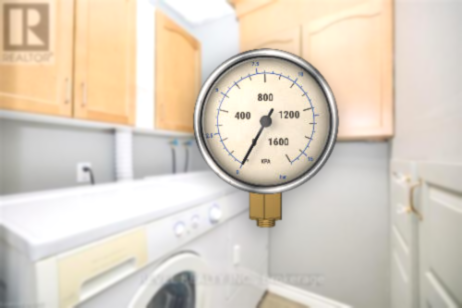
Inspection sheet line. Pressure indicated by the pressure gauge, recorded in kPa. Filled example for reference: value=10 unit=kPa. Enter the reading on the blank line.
value=0 unit=kPa
